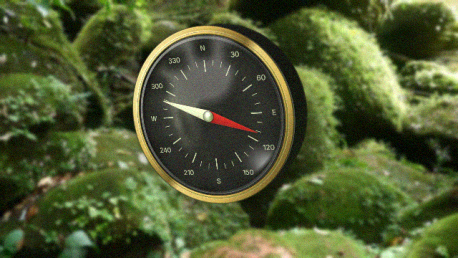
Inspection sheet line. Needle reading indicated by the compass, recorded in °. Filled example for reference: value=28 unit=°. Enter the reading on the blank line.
value=110 unit=°
